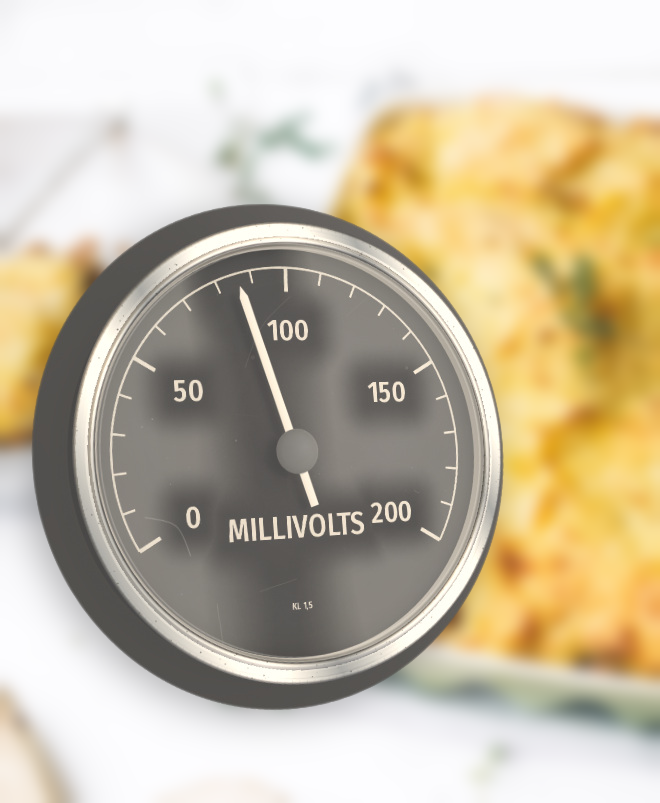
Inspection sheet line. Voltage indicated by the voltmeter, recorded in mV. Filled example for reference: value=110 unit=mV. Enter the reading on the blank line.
value=85 unit=mV
